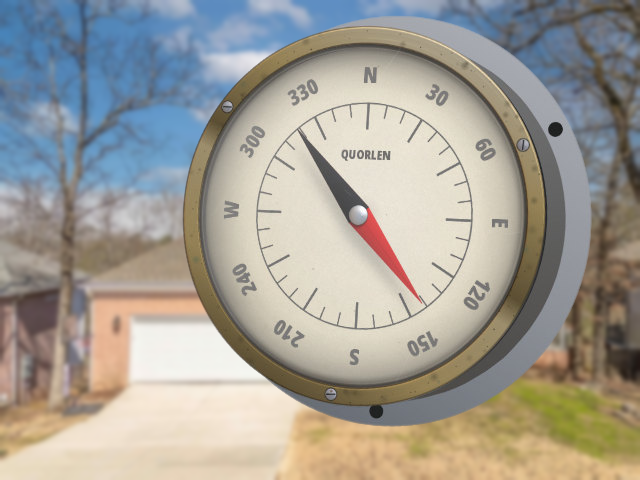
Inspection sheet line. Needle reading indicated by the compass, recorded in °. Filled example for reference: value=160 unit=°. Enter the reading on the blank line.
value=140 unit=°
